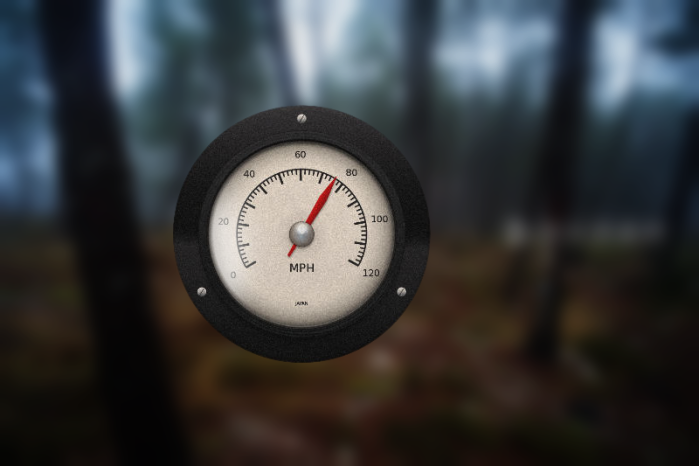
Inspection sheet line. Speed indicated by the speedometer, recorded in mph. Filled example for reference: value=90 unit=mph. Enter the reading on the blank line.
value=76 unit=mph
